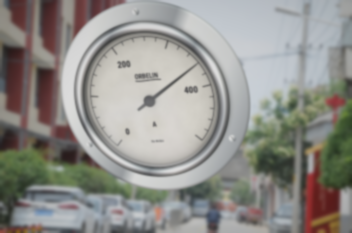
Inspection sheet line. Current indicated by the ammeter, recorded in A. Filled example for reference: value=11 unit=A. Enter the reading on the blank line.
value=360 unit=A
